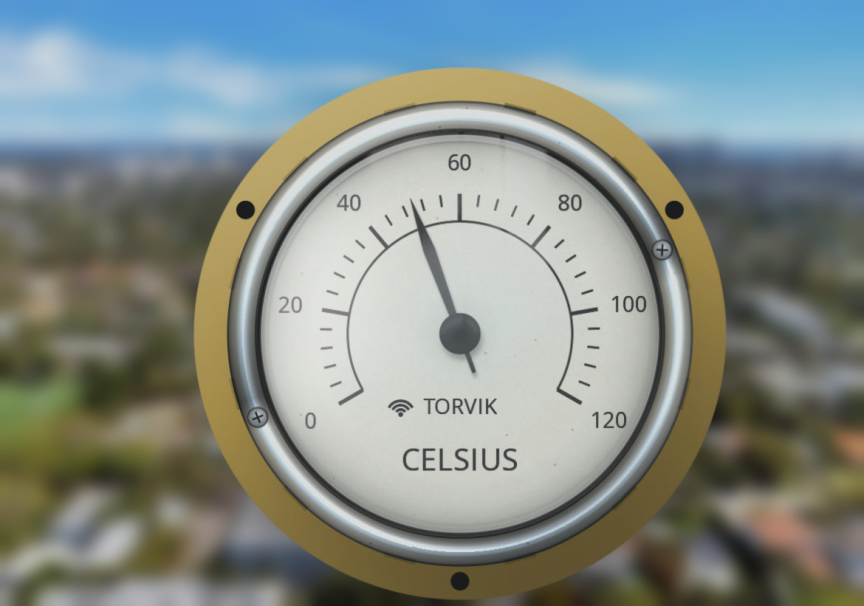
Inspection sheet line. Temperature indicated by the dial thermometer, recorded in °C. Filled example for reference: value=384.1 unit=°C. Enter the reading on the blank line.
value=50 unit=°C
